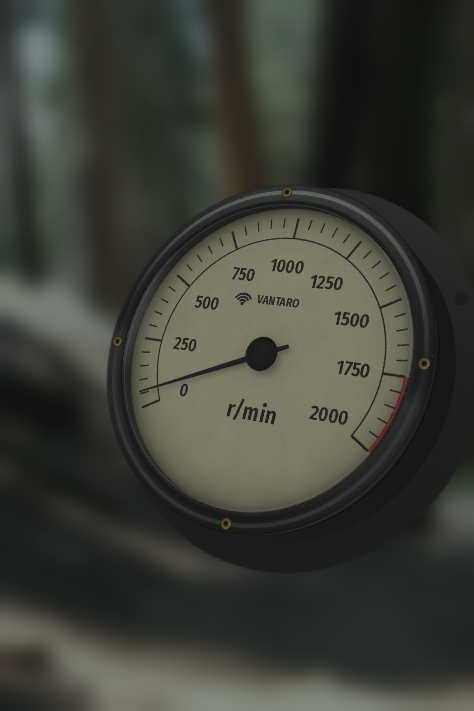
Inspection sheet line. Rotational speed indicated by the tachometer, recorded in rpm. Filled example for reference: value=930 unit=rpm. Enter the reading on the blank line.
value=50 unit=rpm
